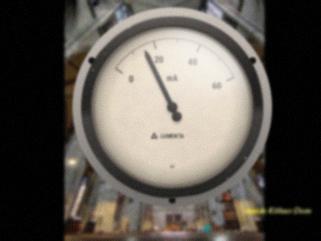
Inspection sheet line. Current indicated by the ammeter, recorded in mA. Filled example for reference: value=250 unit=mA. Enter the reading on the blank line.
value=15 unit=mA
